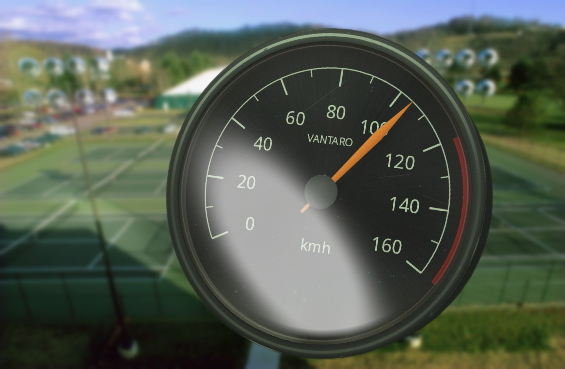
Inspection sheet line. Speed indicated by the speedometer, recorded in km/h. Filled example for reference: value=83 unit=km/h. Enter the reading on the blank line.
value=105 unit=km/h
